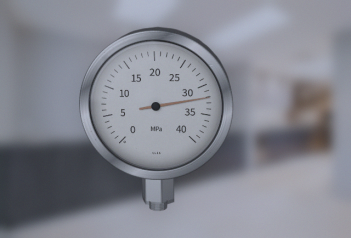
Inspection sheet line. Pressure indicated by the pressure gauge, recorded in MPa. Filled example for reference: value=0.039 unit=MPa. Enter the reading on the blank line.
value=32 unit=MPa
